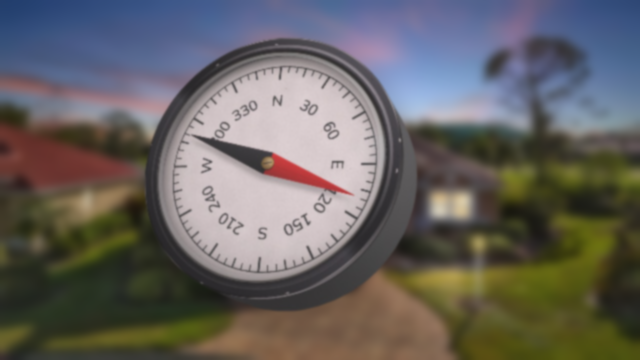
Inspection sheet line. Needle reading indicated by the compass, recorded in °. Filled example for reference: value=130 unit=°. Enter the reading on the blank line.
value=110 unit=°
